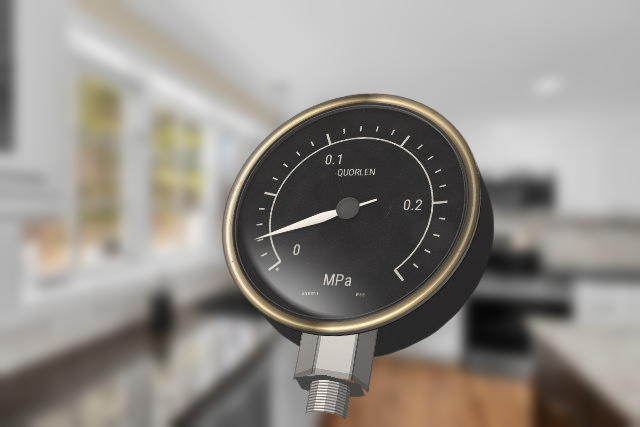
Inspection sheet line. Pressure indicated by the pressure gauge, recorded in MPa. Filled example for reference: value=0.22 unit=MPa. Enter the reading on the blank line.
value=0.02 unit=MPa
